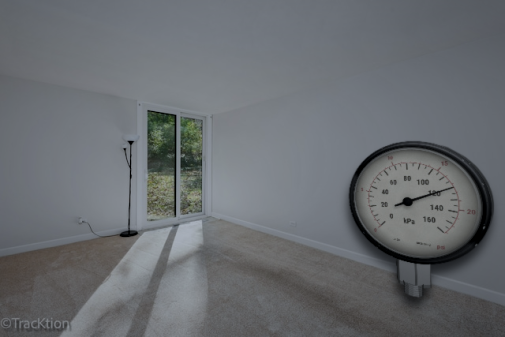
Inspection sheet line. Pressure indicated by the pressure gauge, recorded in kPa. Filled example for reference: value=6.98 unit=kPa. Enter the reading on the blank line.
value=120 unit=kPa
